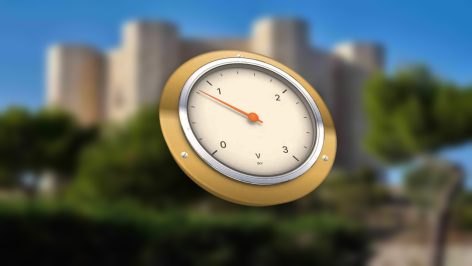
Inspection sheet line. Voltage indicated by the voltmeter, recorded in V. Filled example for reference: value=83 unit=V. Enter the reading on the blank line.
value=0.8 unit=V
